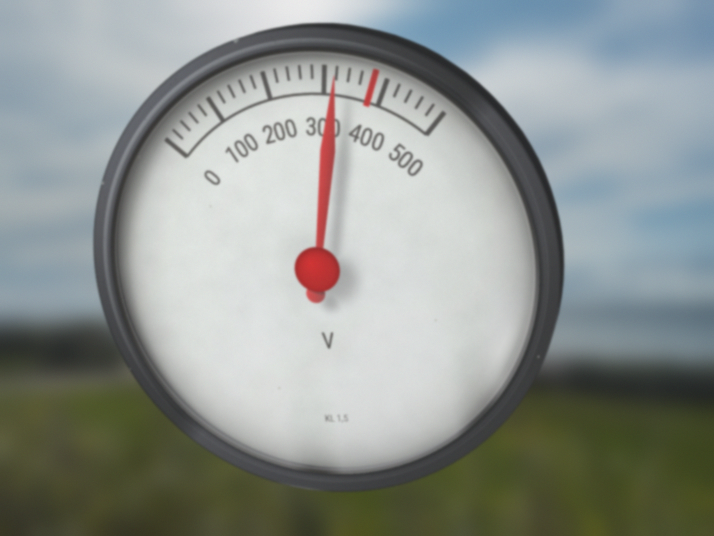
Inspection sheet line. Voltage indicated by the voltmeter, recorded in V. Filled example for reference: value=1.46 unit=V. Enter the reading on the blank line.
value=320 unit=V
